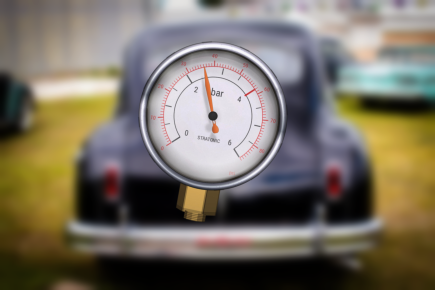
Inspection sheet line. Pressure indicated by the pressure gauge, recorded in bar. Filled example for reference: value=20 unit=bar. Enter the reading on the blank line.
value=2.5 unit=bar
